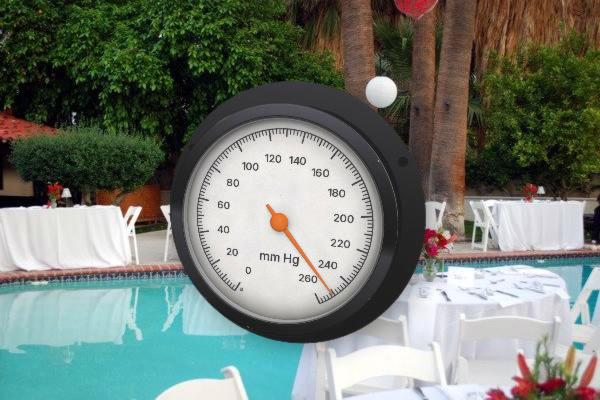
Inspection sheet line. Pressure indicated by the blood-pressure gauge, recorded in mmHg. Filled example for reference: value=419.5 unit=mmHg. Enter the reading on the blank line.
value=250 unit=mmHg
